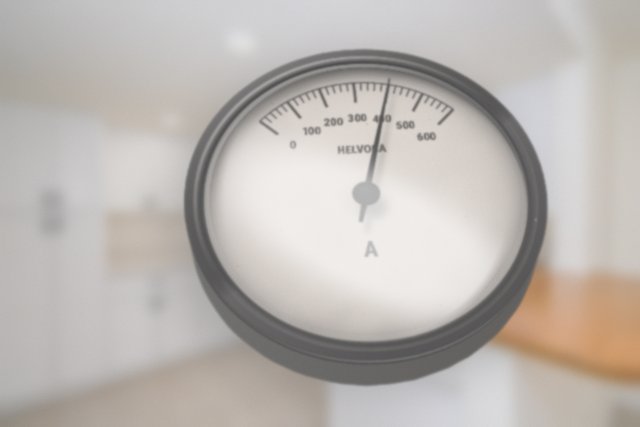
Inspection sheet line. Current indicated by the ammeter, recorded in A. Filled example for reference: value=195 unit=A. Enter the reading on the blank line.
value=400 unit=A
